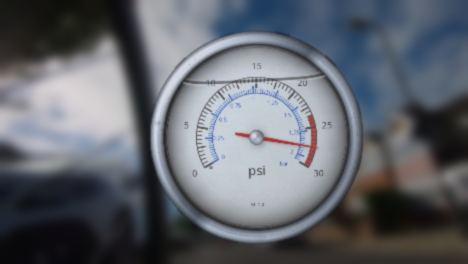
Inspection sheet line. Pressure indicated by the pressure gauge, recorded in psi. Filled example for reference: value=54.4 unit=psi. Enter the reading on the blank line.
value=27.5 unit=psi
